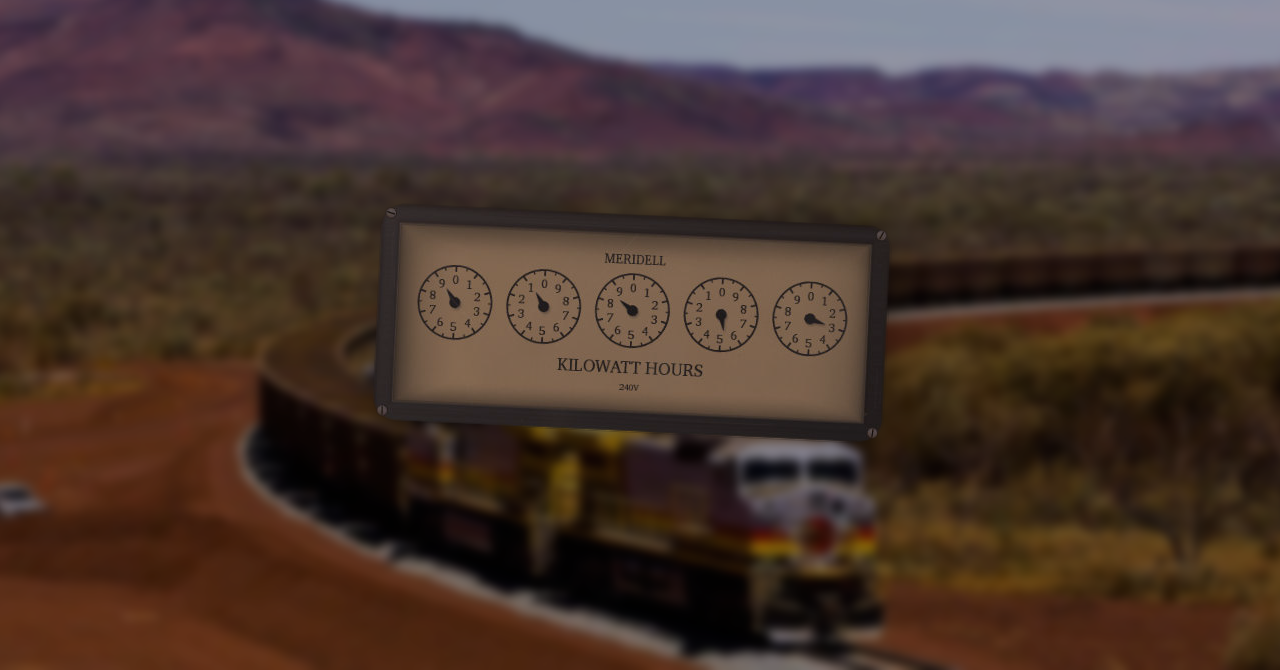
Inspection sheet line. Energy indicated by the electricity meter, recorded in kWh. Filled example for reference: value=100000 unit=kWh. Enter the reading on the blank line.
value=90853 unit=kWh
